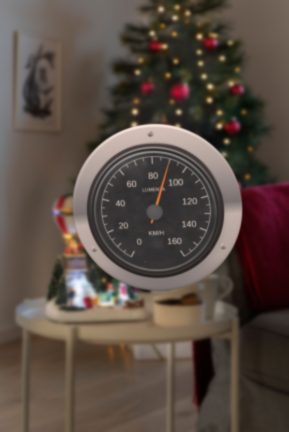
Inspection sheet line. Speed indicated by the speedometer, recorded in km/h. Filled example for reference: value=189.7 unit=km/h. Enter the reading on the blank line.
value=90 unit=km/h
